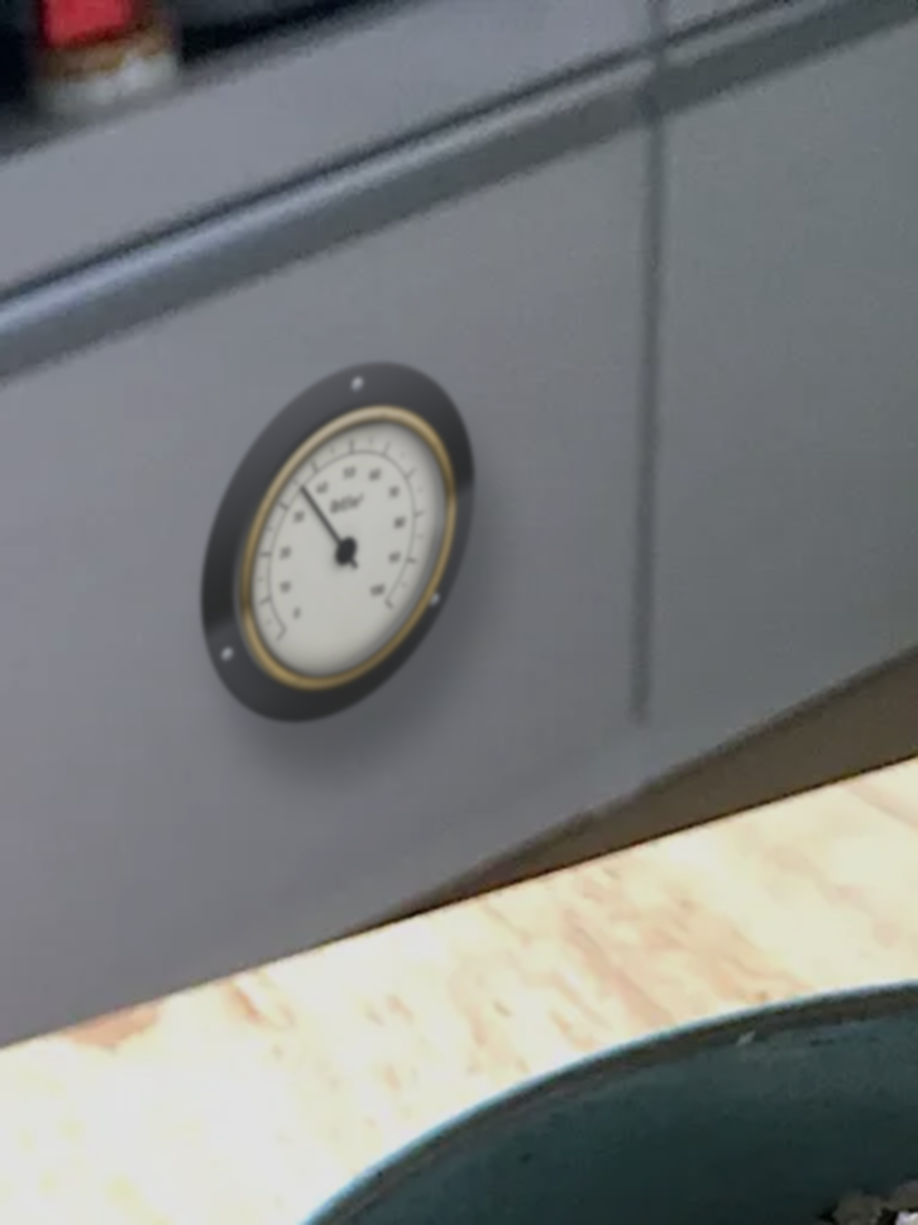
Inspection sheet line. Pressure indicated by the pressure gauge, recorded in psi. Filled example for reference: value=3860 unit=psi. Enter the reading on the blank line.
value=35 unit=psi
